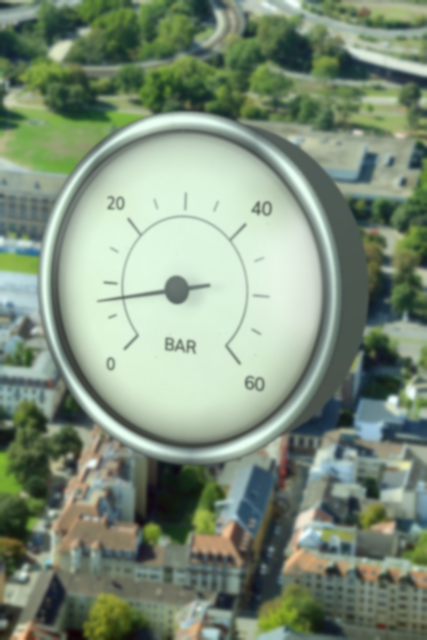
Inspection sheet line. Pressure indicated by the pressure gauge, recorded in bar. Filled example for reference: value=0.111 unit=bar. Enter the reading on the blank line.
value=7.5 unit=bar
